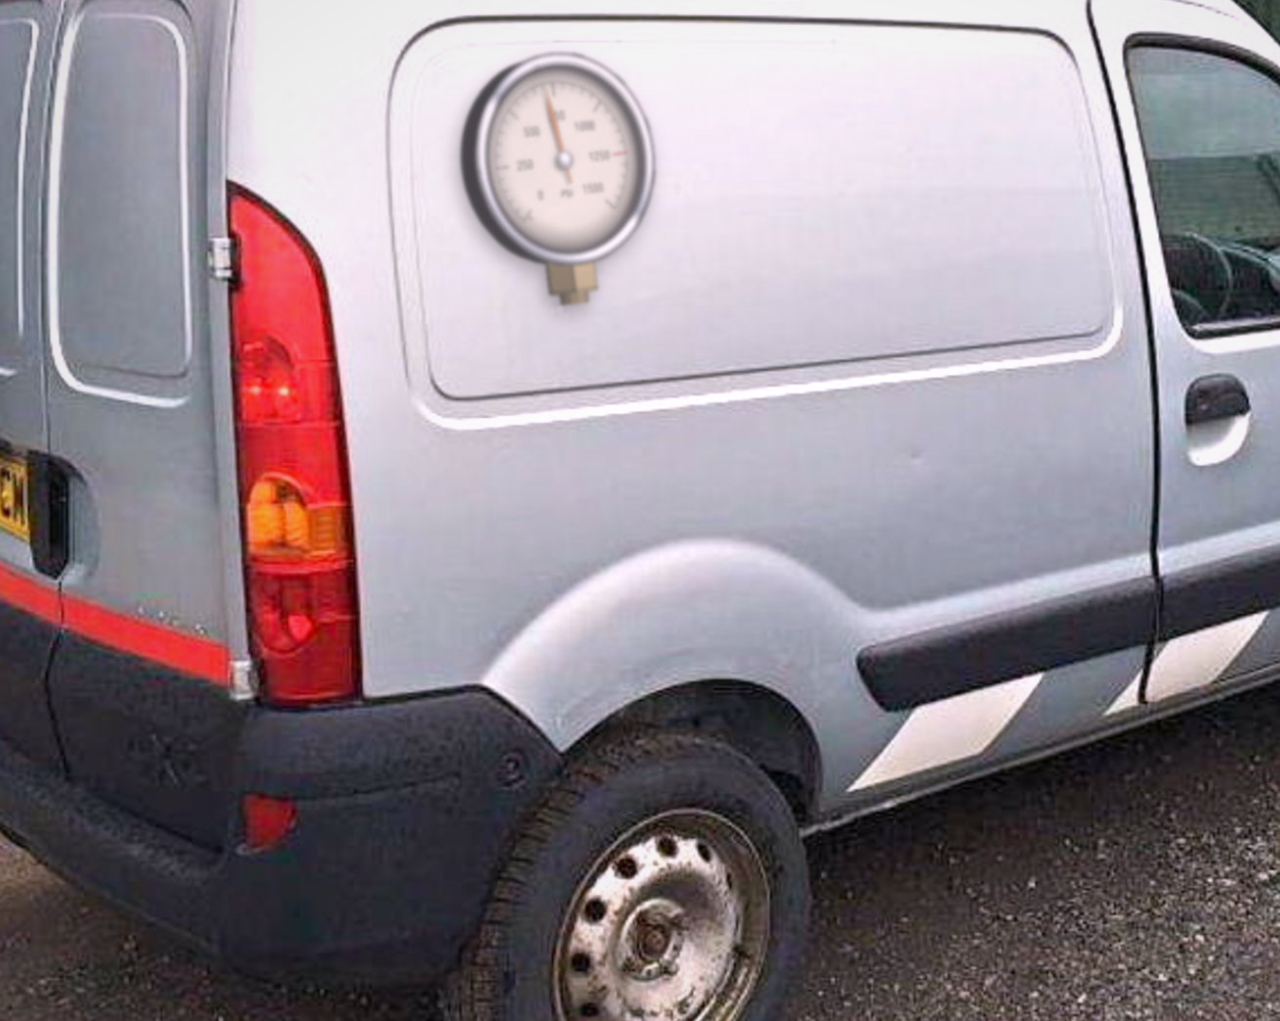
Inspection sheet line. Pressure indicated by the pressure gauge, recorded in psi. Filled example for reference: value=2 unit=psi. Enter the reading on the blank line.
value=700 unit=psi
